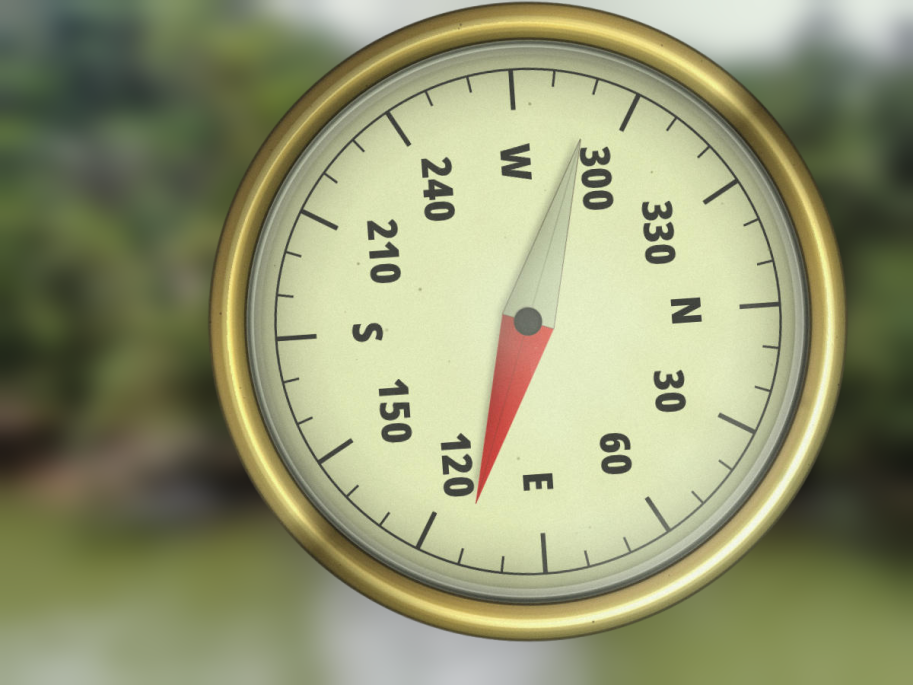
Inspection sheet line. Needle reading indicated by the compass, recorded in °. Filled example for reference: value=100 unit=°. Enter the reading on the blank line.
value=110 unit=°
